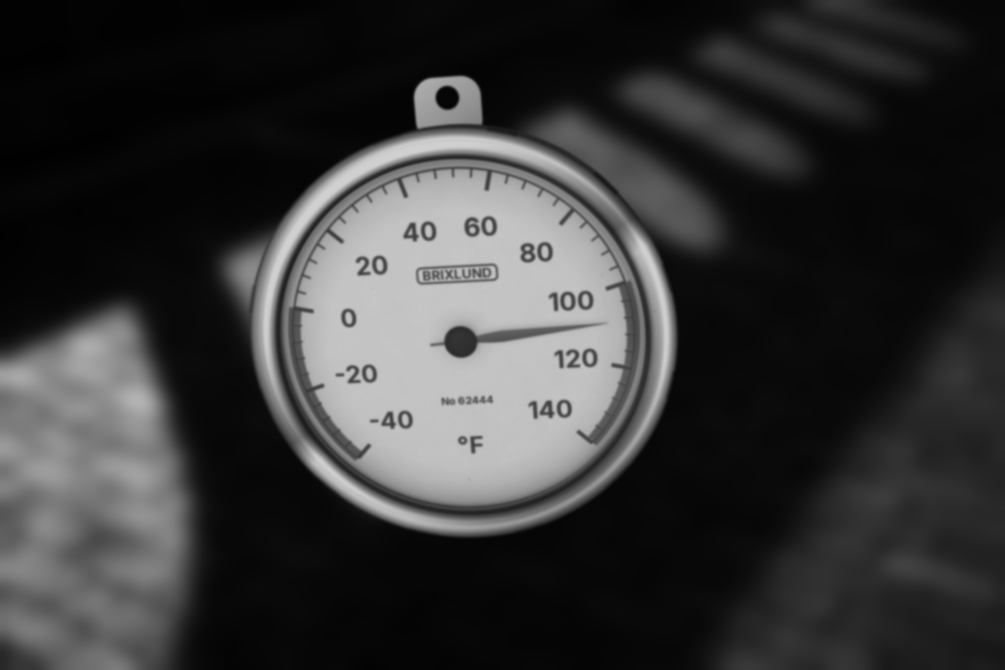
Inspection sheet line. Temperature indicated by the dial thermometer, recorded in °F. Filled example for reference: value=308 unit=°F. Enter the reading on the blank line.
value=108 unit=°F
